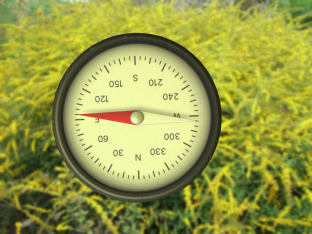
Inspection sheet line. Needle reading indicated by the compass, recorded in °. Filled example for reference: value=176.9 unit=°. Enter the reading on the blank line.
value=95 unit=°
